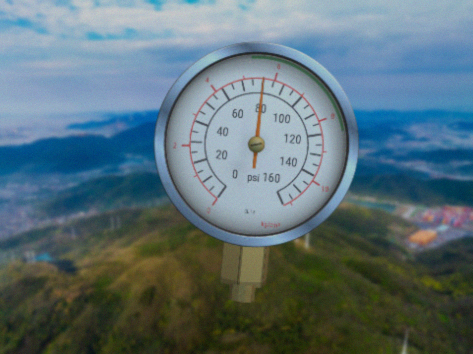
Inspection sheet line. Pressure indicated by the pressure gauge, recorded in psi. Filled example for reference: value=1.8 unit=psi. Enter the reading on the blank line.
value=80 unit=psi
